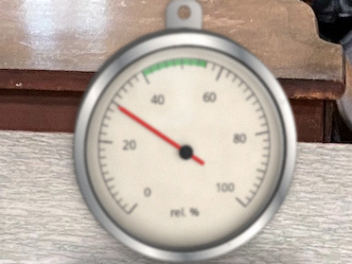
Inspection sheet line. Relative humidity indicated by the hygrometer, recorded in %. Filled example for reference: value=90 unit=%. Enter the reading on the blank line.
value=30 unit=%
